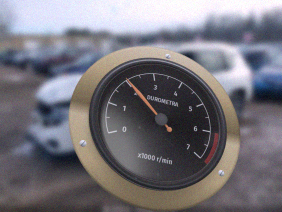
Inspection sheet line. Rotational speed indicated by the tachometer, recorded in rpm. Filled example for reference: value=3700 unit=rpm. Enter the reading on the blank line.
value=2000 unit=rpm
